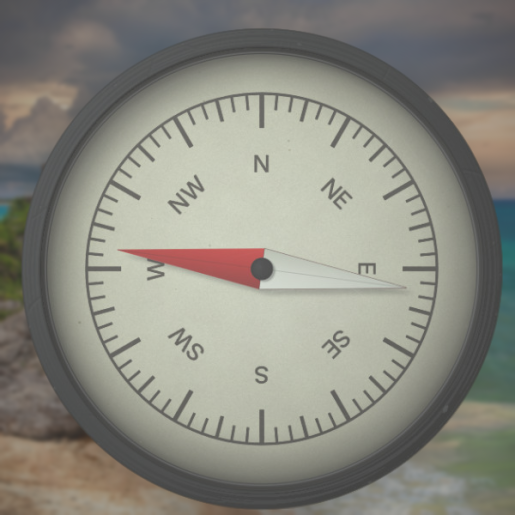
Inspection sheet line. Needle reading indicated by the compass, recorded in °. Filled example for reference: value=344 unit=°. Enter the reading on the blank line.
value=277.5 unit=°
